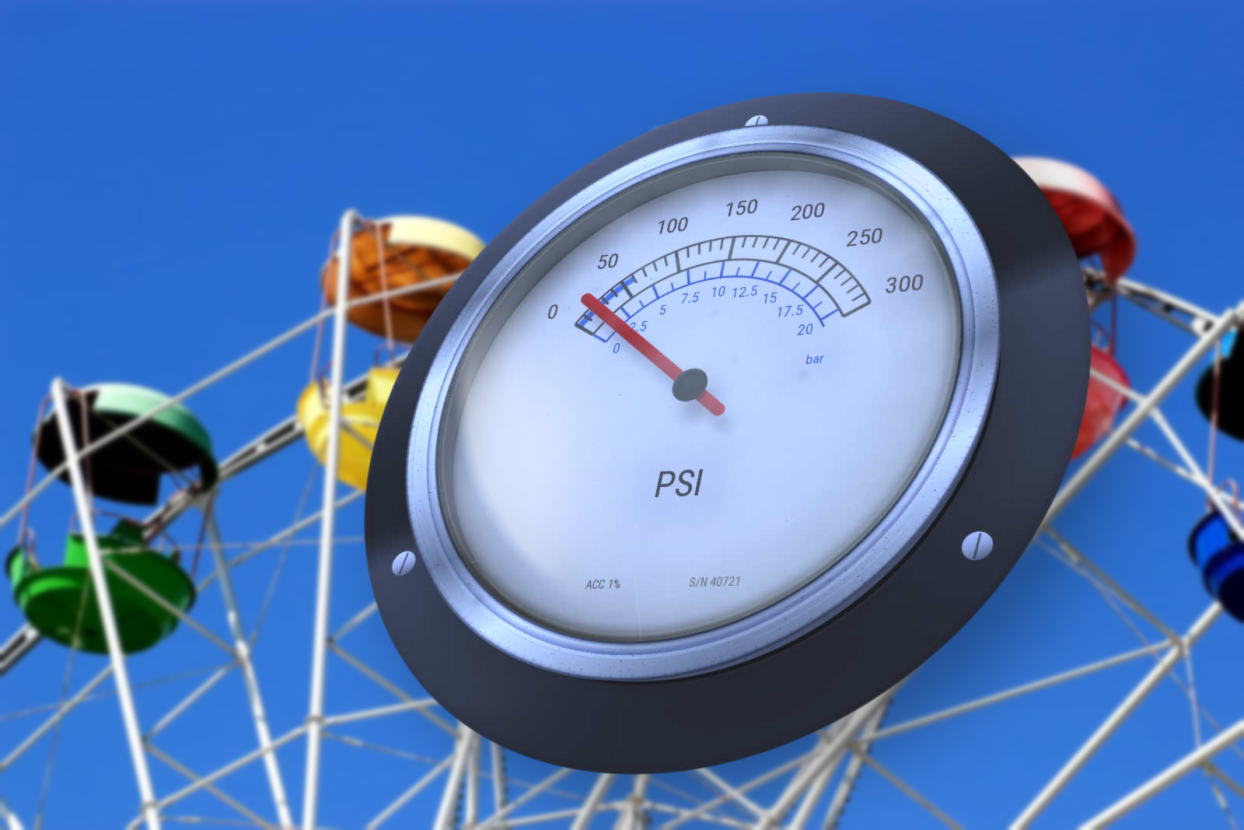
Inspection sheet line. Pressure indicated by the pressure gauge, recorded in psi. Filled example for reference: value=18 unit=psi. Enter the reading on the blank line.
value=20 unit=psi
